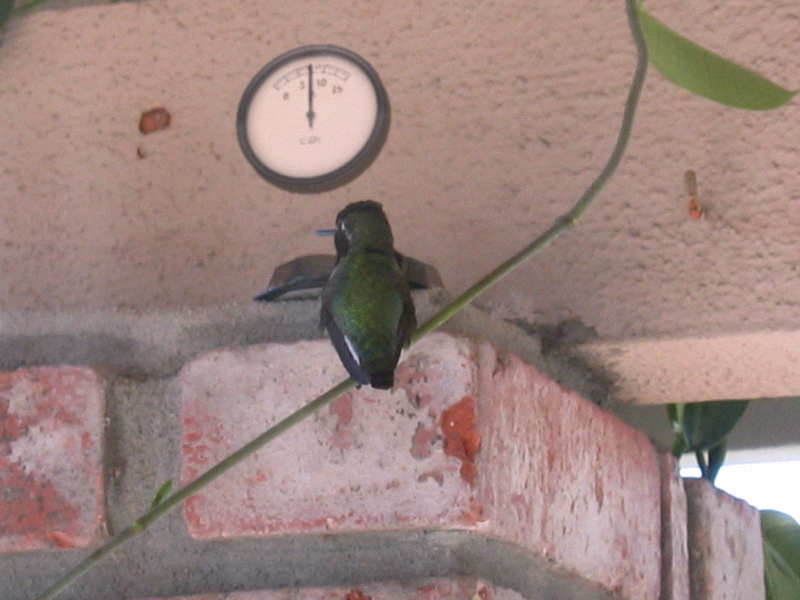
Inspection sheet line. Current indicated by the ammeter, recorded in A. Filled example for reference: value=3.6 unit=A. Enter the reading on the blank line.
value=7.5 unit=A
